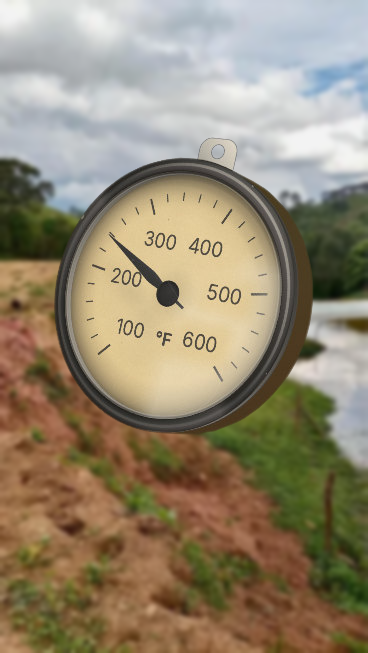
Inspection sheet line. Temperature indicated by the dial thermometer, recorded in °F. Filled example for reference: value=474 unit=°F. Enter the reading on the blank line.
value=240 unit=°F
